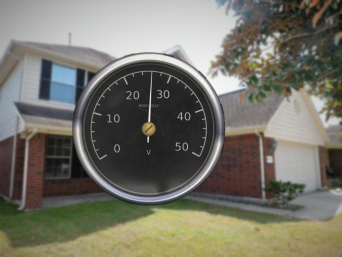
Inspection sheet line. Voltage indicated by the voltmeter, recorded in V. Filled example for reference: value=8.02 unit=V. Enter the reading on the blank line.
value=26 unit=V
